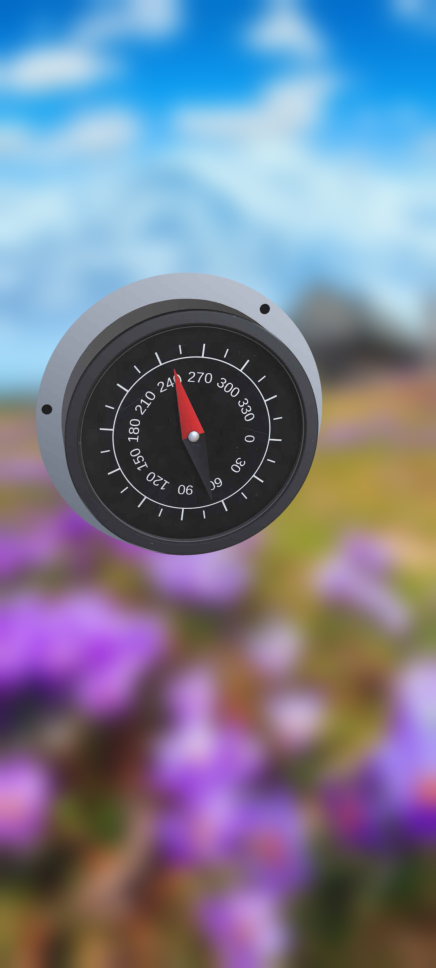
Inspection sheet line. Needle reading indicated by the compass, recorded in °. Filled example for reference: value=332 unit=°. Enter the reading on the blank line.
value=247.5 unit=°
